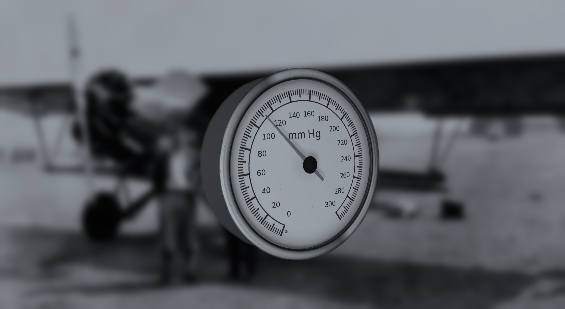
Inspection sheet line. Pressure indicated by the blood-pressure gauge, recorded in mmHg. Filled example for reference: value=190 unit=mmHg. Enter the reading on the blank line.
value=110 unit=mmHg
